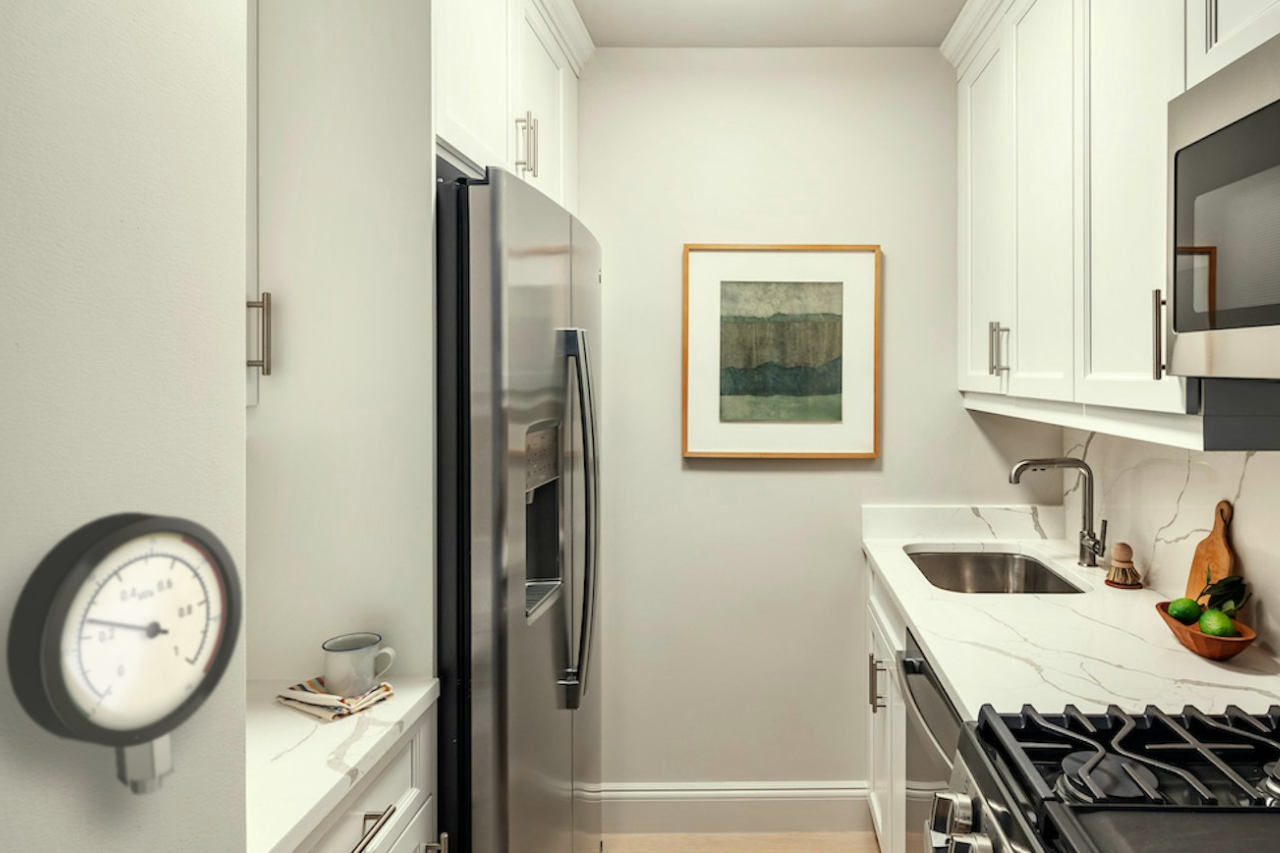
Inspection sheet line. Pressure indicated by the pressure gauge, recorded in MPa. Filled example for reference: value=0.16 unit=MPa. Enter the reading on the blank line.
value=0.25 unit=MPa
